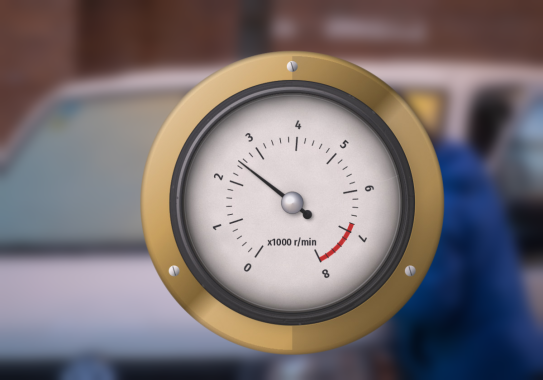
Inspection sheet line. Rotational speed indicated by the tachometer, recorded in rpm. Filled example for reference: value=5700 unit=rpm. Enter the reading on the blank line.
value=2500 unit=rpm
